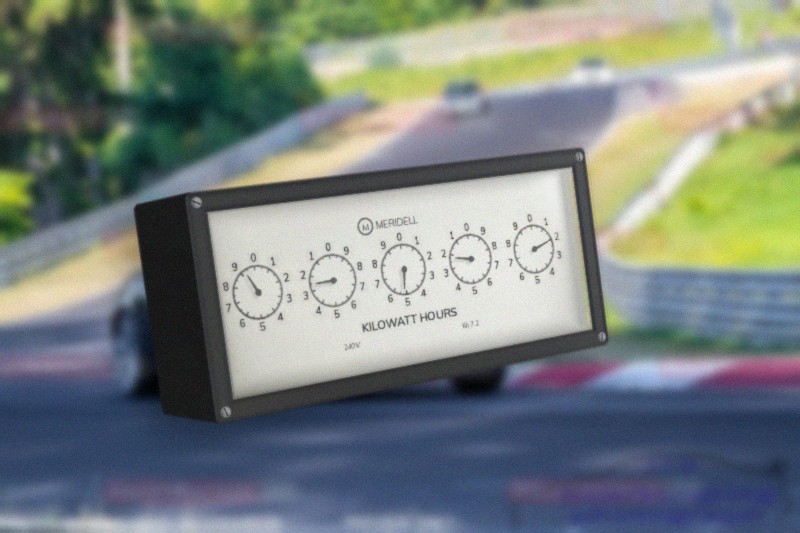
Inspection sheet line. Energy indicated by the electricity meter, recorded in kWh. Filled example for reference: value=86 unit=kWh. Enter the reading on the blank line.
value=92522 unit=kWh
